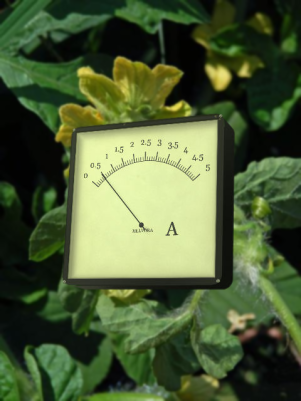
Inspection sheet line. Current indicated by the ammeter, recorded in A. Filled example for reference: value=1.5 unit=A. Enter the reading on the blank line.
value=0.5 unit=A
